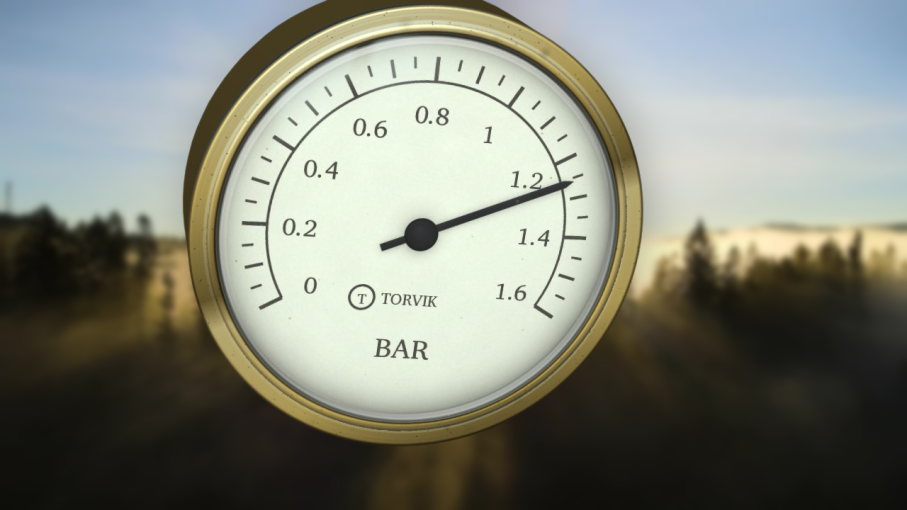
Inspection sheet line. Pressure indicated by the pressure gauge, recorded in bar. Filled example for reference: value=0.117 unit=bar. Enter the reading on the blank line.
value=1.25 unit=bar
